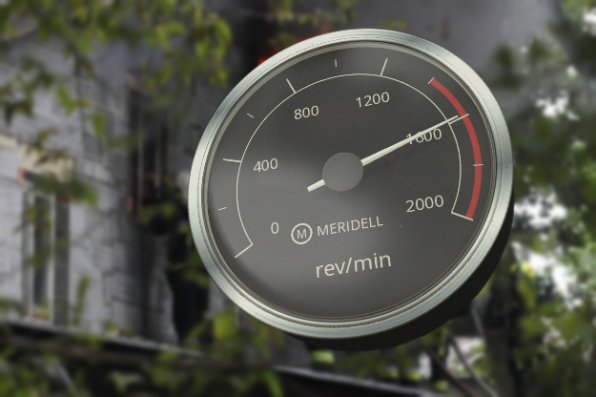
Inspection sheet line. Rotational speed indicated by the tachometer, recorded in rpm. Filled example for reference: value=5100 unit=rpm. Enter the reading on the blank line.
value=1600 unit=rpm
